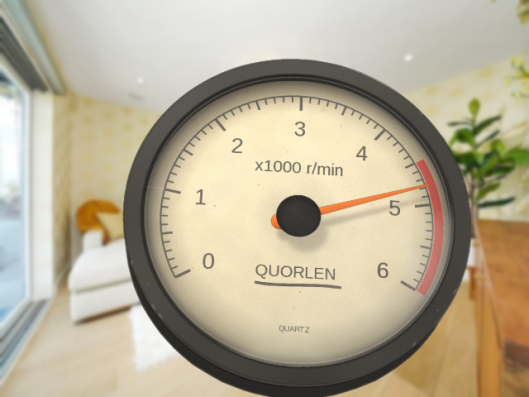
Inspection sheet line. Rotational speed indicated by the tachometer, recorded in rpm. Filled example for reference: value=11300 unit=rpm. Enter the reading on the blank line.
value=4800 unit=rpm
